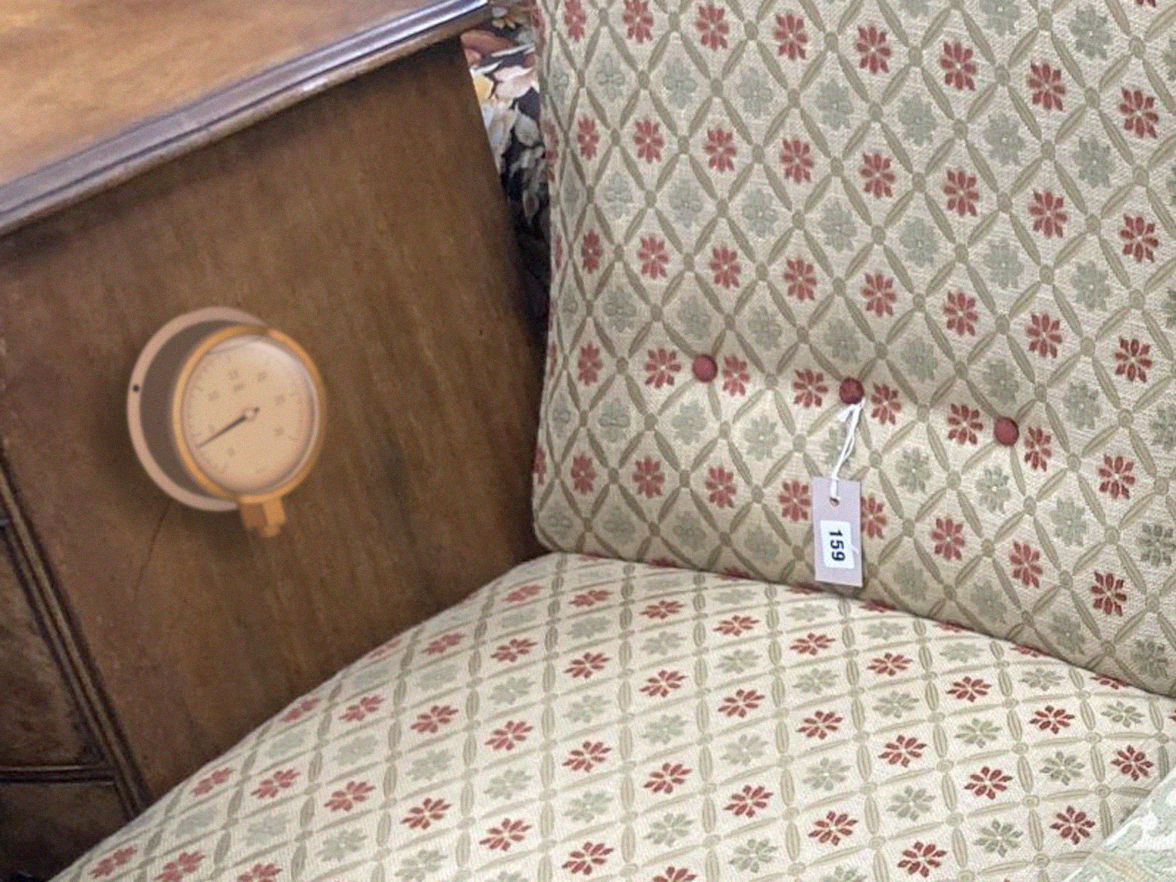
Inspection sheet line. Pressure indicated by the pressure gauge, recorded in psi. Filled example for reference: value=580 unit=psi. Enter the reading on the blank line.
value=4 unit=psi
